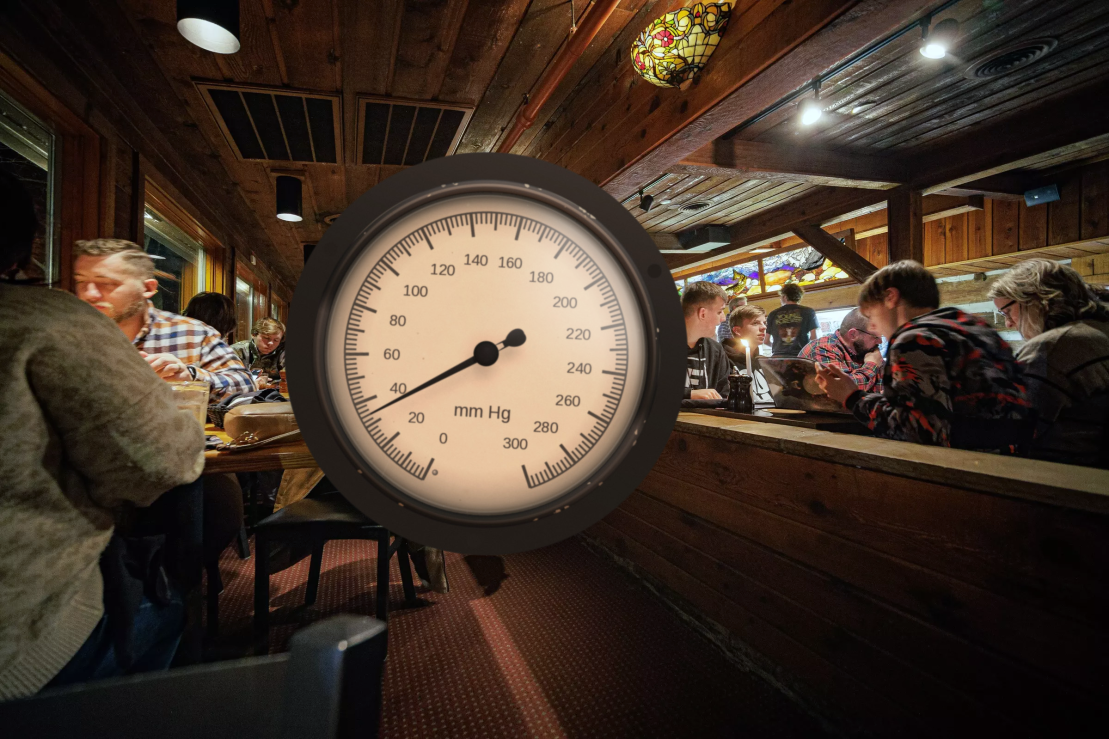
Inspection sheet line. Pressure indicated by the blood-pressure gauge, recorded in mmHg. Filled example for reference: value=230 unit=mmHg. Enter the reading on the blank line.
value=34 unit=mmHg
